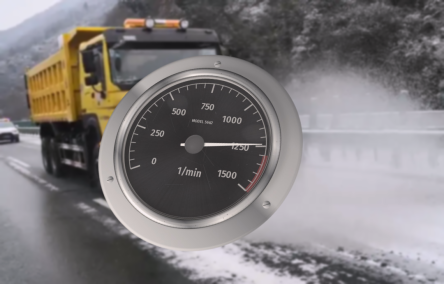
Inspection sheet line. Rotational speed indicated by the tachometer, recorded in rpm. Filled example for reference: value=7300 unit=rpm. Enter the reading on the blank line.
value=1250 unit=rpm
